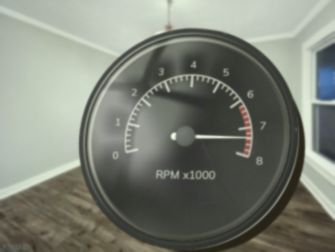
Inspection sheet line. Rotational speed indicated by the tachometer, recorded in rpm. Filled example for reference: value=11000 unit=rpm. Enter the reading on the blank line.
value=7400 unit=rpm
